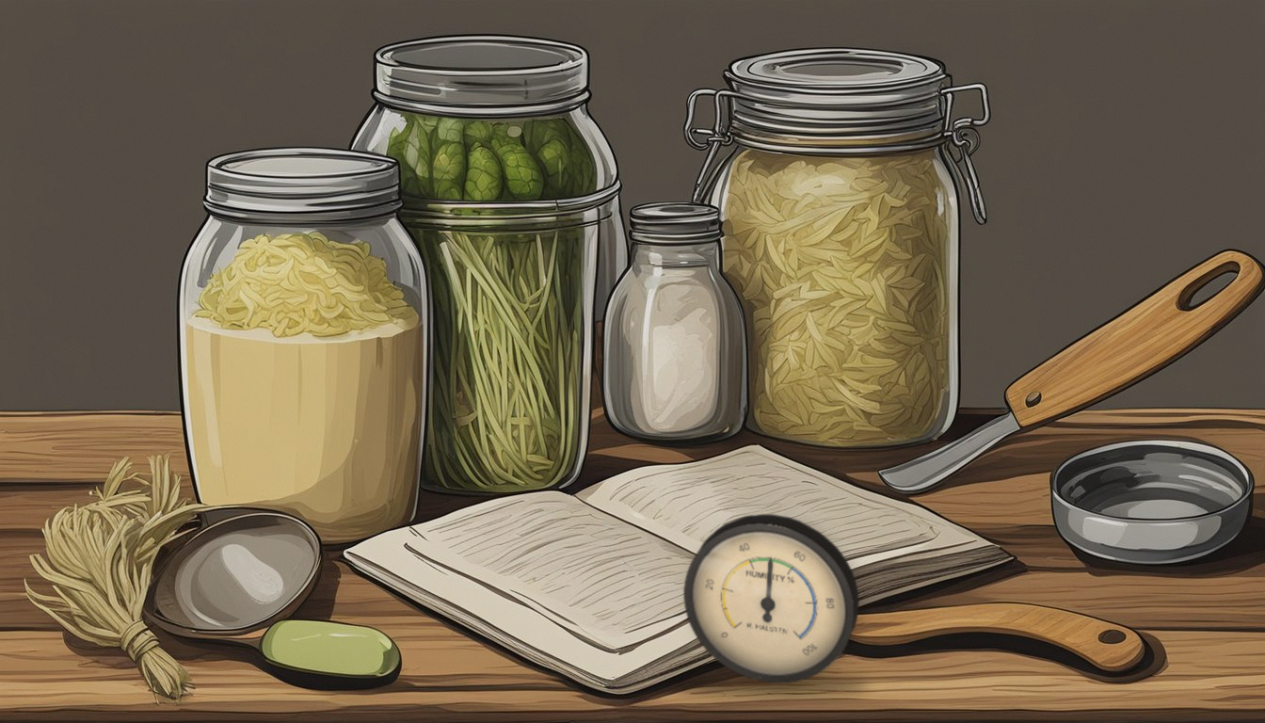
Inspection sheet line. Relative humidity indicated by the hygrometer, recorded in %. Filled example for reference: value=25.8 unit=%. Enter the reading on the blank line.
value=50 unit=%
